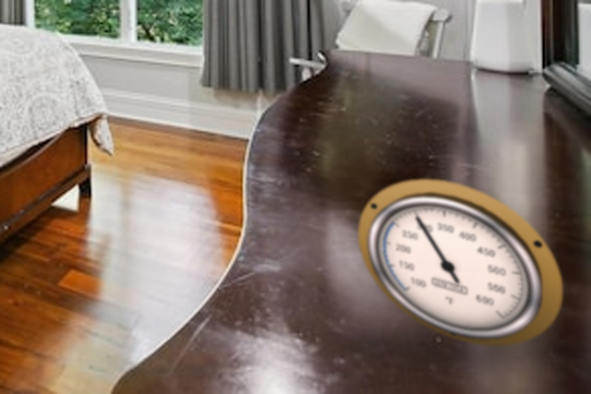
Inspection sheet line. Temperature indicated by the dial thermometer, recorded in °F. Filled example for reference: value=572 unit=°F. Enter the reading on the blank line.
value=300 unit=°F
